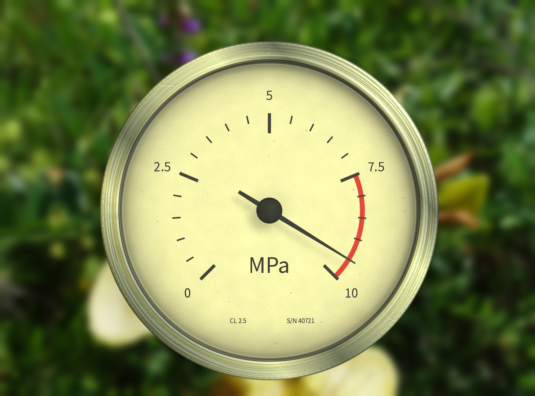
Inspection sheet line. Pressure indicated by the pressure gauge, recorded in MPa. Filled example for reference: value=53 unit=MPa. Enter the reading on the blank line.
value=9.5 unit=MPa
